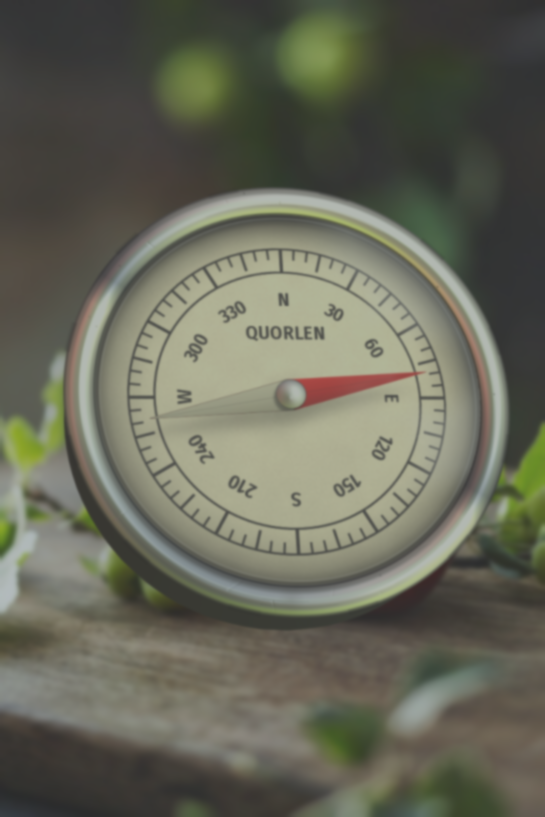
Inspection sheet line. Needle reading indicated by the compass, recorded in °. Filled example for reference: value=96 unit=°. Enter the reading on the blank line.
value=80 unit=°
